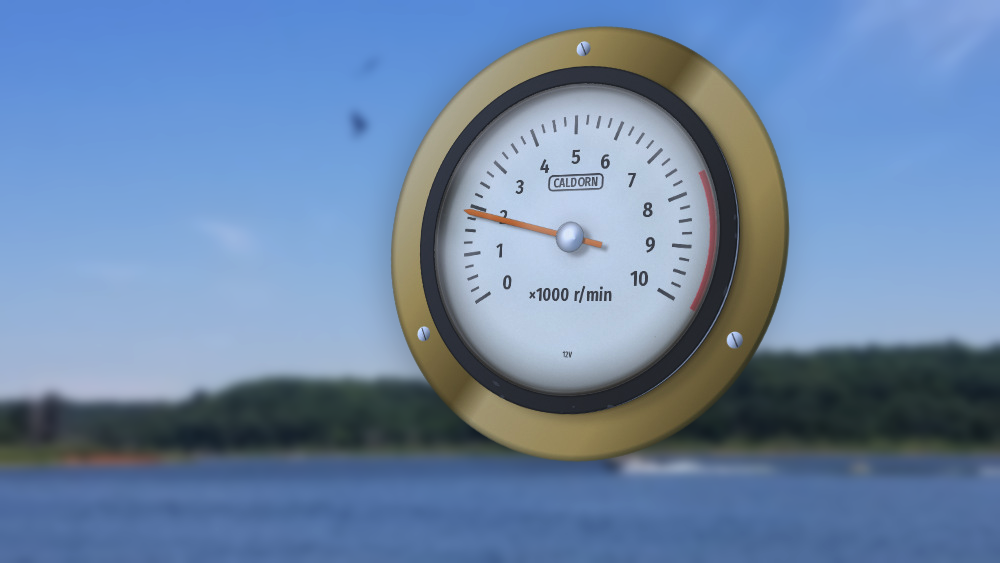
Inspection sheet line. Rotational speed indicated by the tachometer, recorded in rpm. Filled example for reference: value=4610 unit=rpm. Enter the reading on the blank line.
value=1875 unit=rpm
